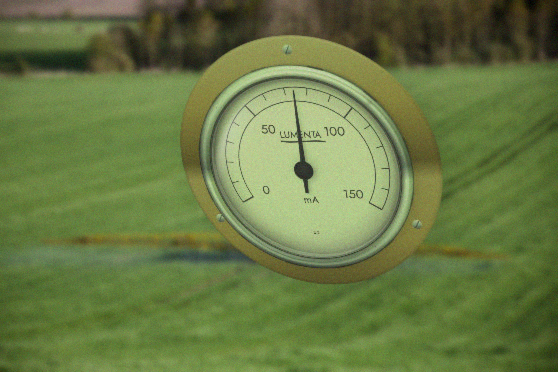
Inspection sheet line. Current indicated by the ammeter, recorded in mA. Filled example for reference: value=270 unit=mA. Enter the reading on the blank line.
value=75 unit=mA
